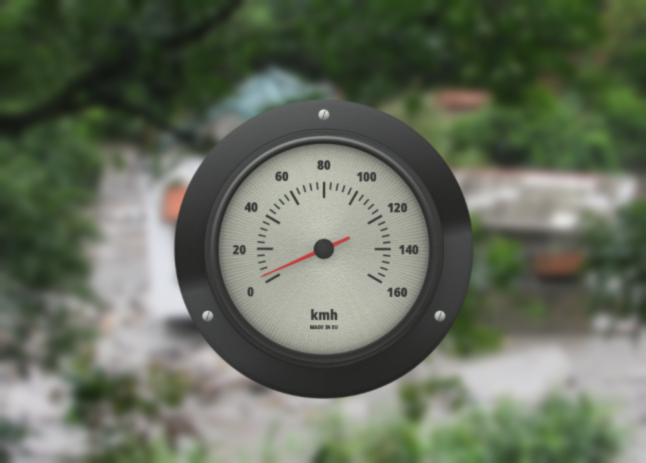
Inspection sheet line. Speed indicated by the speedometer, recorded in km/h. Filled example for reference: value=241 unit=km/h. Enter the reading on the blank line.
value=4 unit=km/h
